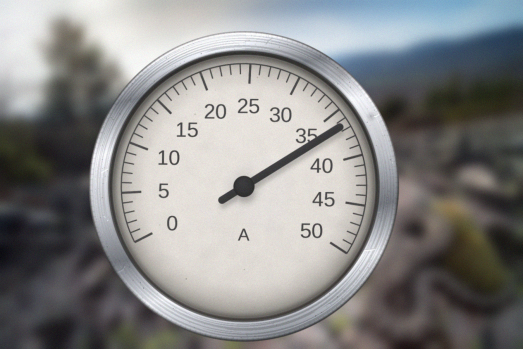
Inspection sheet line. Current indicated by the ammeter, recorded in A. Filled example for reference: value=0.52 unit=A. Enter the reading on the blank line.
value=36.5 unit=A
